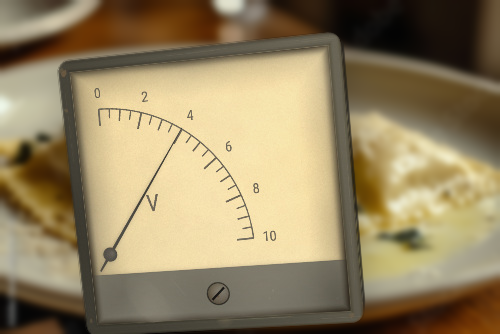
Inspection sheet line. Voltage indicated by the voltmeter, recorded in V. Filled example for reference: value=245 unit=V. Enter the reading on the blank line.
value=4 unit=V
